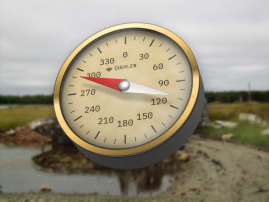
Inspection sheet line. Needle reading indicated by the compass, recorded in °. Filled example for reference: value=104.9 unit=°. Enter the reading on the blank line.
value=290 unit=°
